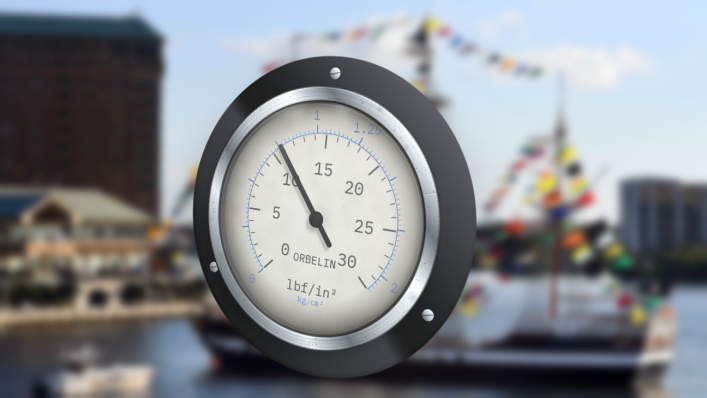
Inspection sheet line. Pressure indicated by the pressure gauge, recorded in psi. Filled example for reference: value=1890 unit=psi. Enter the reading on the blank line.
value=11 unit=psi
